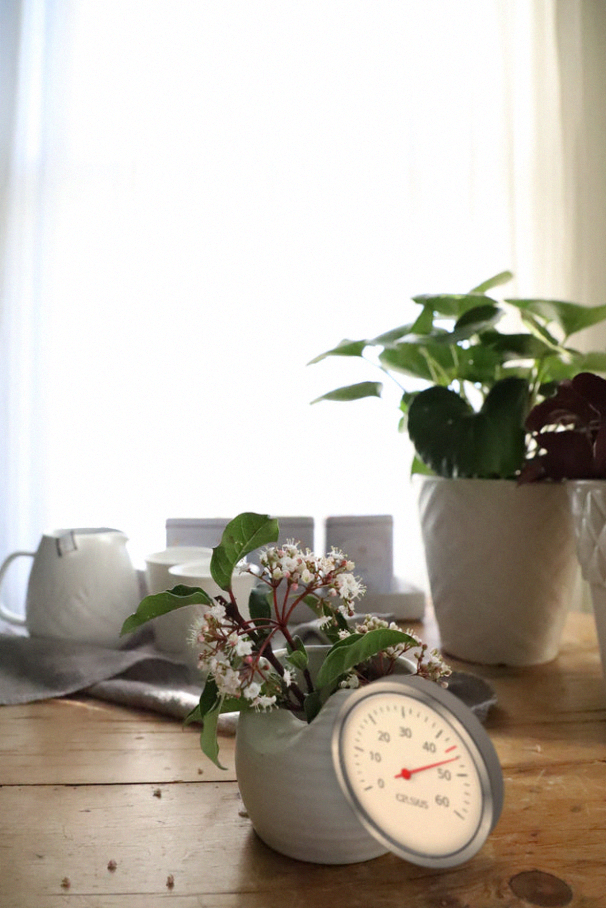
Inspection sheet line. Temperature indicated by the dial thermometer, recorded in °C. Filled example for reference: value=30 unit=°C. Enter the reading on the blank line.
value=46 unit=°C
